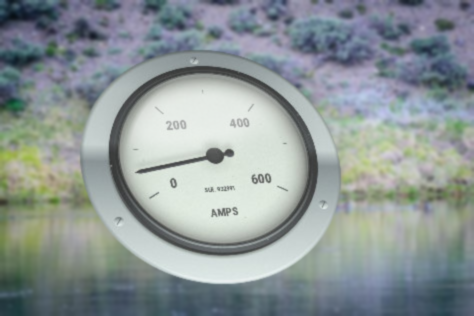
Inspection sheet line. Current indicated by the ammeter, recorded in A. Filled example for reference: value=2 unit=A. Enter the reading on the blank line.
value=50 unit=A
